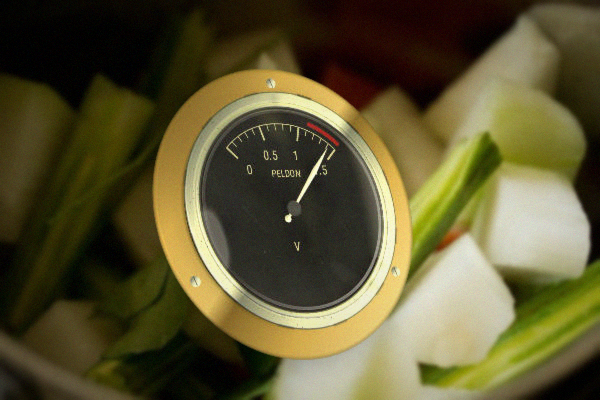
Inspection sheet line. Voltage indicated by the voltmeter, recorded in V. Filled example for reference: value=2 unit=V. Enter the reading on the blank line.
value=1.4 unit=V
